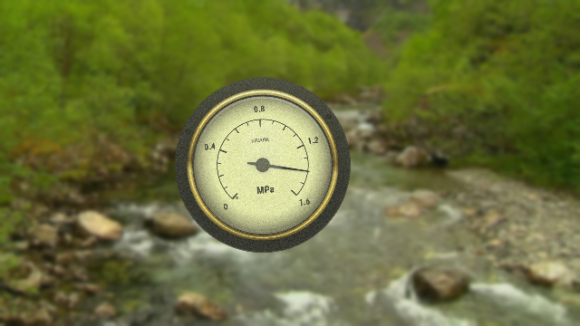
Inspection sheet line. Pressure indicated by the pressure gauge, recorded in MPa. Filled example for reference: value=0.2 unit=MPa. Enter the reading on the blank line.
value=1.4 unit=MPa
